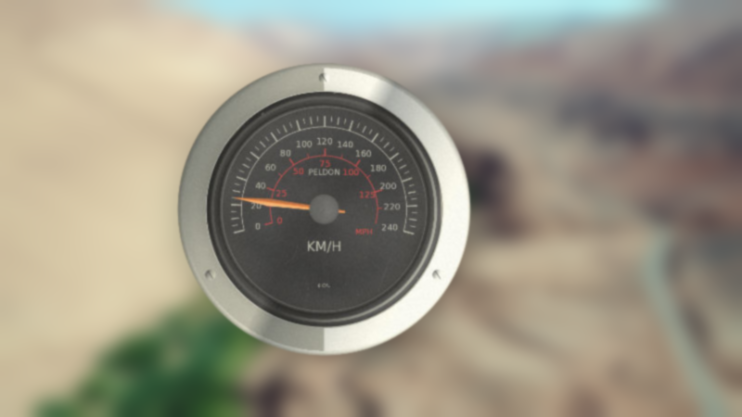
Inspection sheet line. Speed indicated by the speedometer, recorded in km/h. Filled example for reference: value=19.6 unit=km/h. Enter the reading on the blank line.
value=25 unit=km/h
